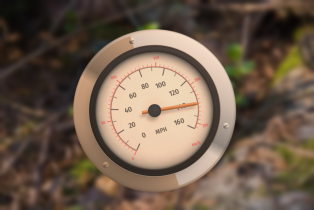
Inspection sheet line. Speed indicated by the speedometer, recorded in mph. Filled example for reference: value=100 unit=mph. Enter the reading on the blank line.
value=140 unit=mph
